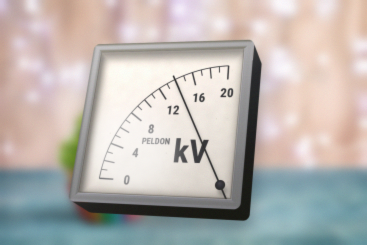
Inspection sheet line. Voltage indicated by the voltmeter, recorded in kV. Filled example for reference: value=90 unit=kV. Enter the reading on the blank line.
value=14 unit=kV
